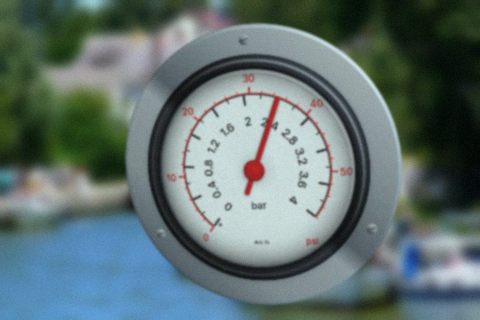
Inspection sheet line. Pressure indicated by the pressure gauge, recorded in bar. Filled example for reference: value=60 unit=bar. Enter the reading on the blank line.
value=2.4 unit=bar
